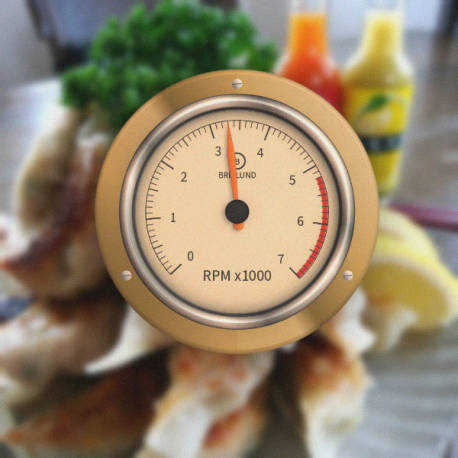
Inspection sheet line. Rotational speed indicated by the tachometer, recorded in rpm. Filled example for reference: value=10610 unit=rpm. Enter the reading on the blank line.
value=3300 unit=rpm
